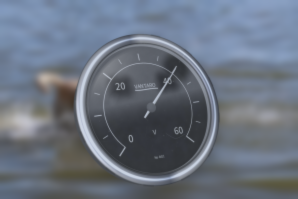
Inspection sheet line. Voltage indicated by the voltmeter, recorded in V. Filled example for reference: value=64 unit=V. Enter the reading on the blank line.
value=40 unit=V
